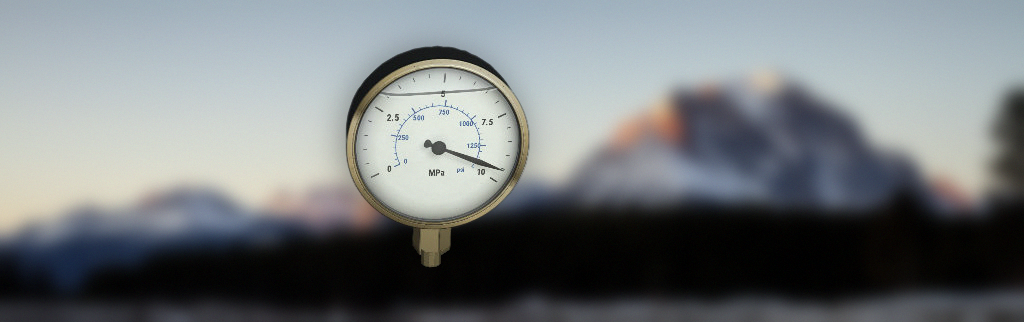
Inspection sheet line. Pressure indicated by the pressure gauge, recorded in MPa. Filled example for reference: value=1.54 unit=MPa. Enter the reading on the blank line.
value=9.5 unit=MPa
